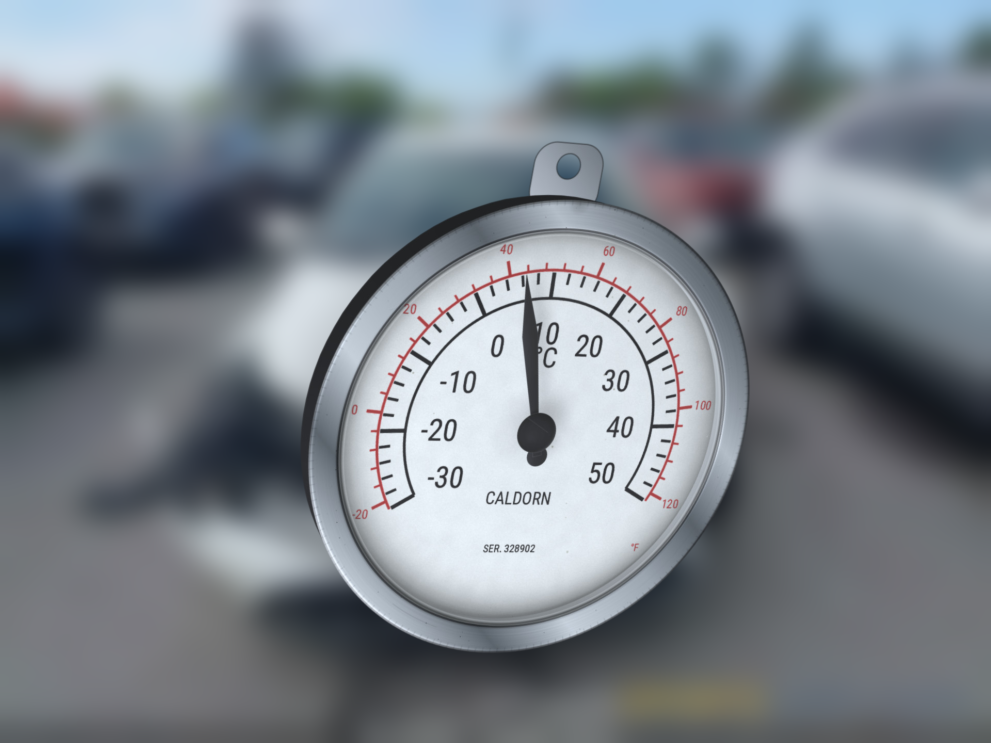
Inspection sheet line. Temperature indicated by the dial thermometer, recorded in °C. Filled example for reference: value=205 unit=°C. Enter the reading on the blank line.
value=6 unit=°C
